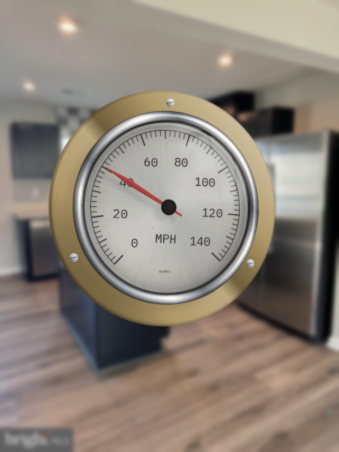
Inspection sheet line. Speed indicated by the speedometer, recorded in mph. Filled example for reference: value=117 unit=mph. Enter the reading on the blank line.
value=40 unit=mph
